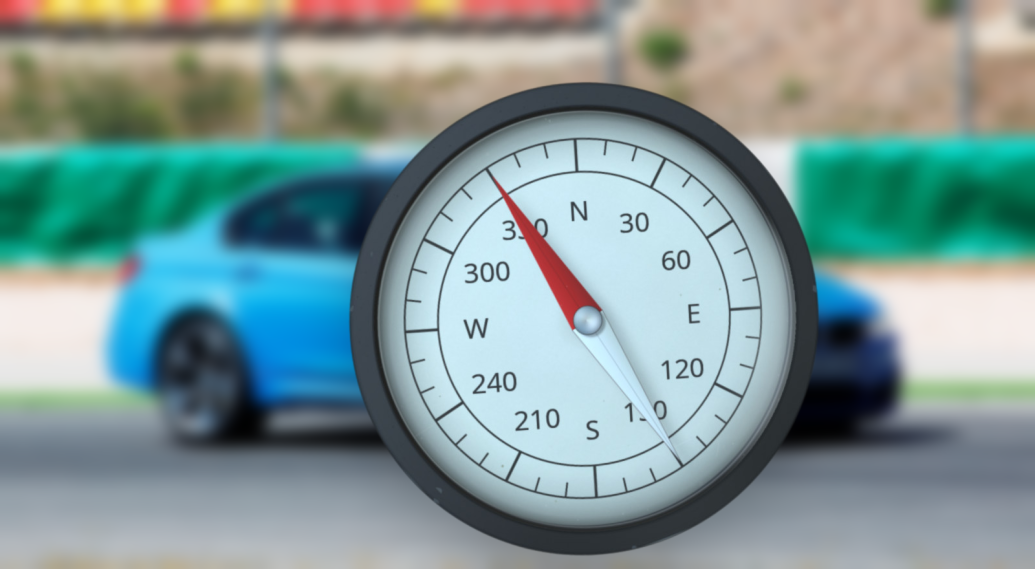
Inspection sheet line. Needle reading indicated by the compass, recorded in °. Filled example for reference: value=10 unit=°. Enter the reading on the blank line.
value=330 unit=°
